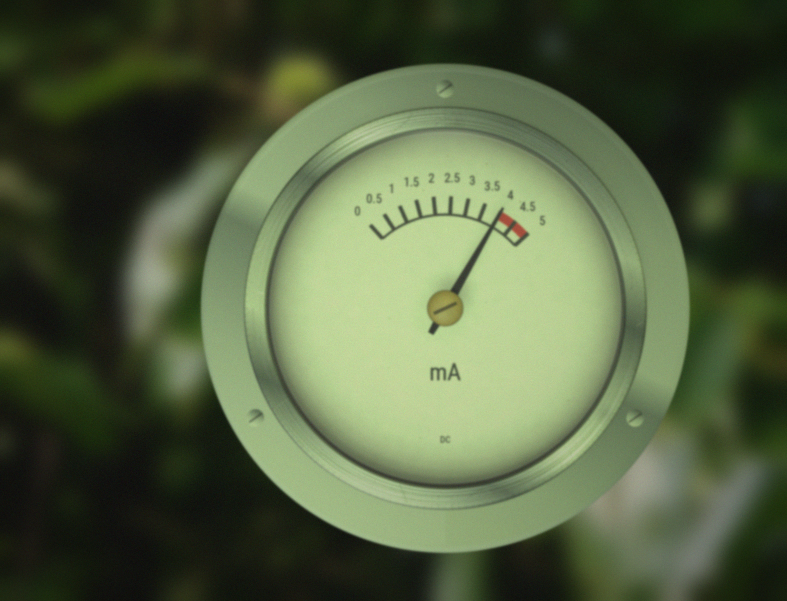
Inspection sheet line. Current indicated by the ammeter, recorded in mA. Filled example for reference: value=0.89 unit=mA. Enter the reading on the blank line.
value=4 unit=mA
